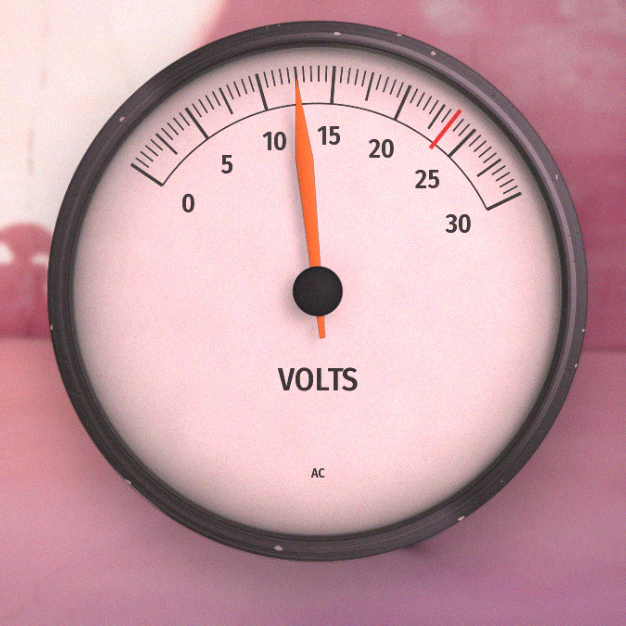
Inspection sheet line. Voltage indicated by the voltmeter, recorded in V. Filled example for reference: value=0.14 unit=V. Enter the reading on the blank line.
value=12.5 unit=V
